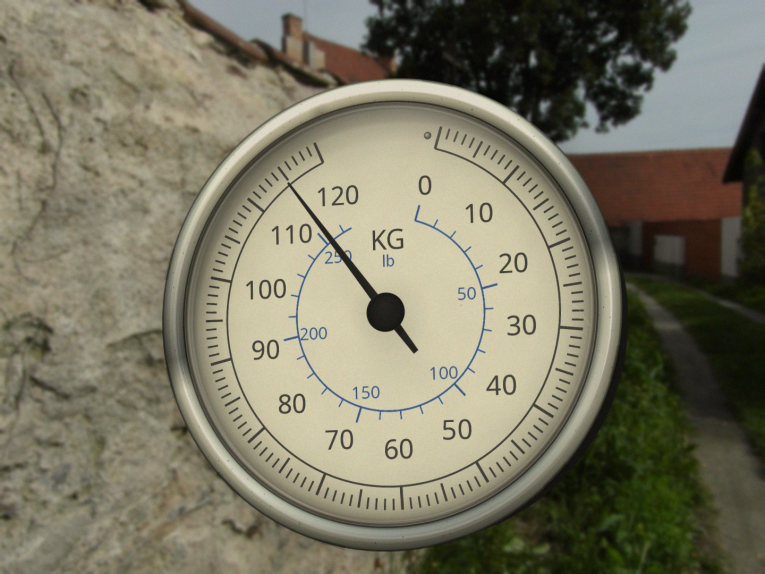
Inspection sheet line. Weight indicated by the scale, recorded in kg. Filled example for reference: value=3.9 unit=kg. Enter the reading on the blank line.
value=115 unit=kg
